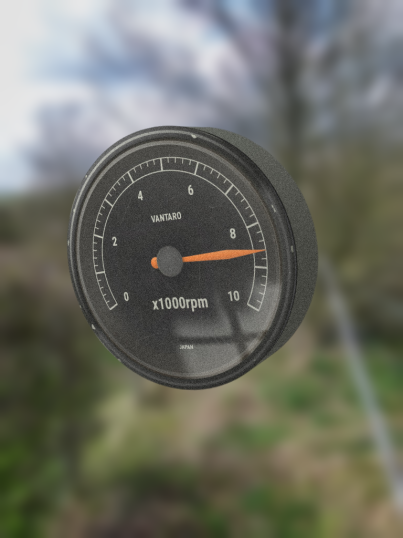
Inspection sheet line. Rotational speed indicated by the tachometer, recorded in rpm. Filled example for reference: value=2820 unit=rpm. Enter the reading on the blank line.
value=8600 unit=rpm
